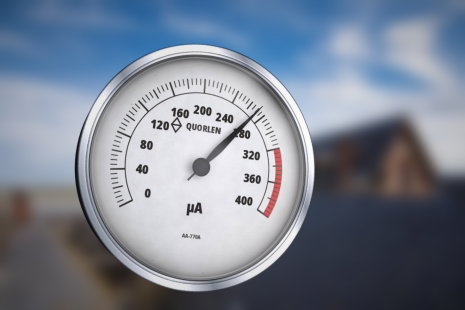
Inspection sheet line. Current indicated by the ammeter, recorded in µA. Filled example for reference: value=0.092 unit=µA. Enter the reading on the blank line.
value=270 unit=µA
